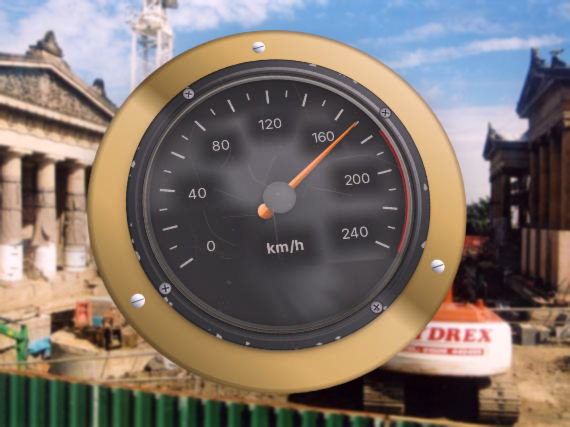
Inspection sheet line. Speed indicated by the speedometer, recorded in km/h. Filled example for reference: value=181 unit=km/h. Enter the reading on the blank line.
value=170 unit=km/h
